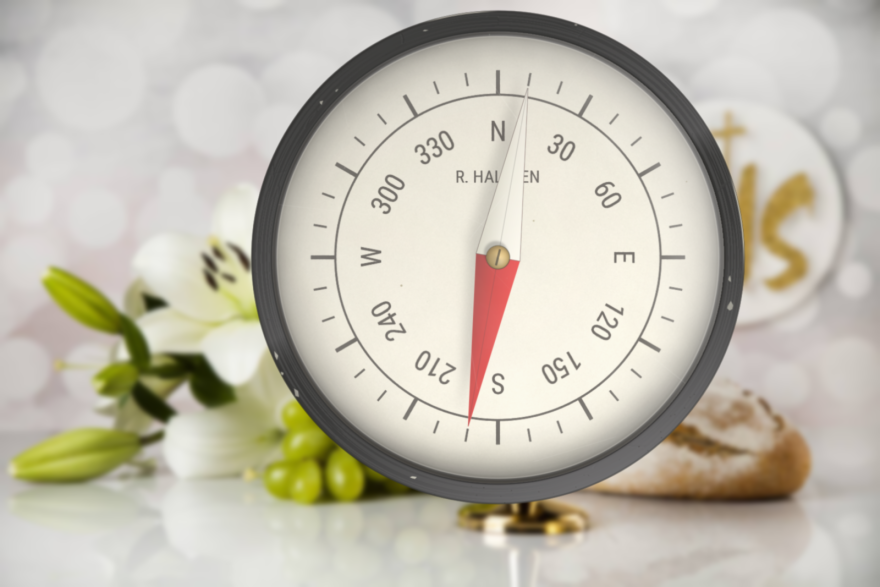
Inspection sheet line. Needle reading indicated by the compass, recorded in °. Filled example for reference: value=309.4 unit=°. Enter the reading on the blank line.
value=190 unit=°
